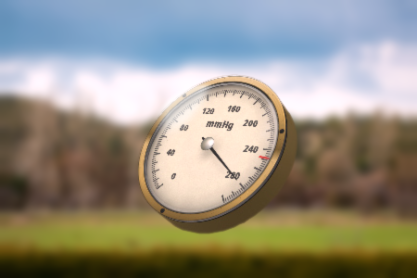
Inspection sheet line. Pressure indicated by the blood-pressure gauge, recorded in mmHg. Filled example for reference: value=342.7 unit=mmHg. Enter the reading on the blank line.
value=280 unit=mmHg
